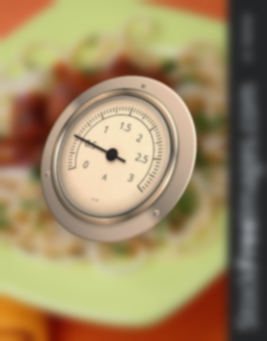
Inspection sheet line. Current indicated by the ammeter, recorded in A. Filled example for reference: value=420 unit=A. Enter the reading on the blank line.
value=0.5 unit=A
